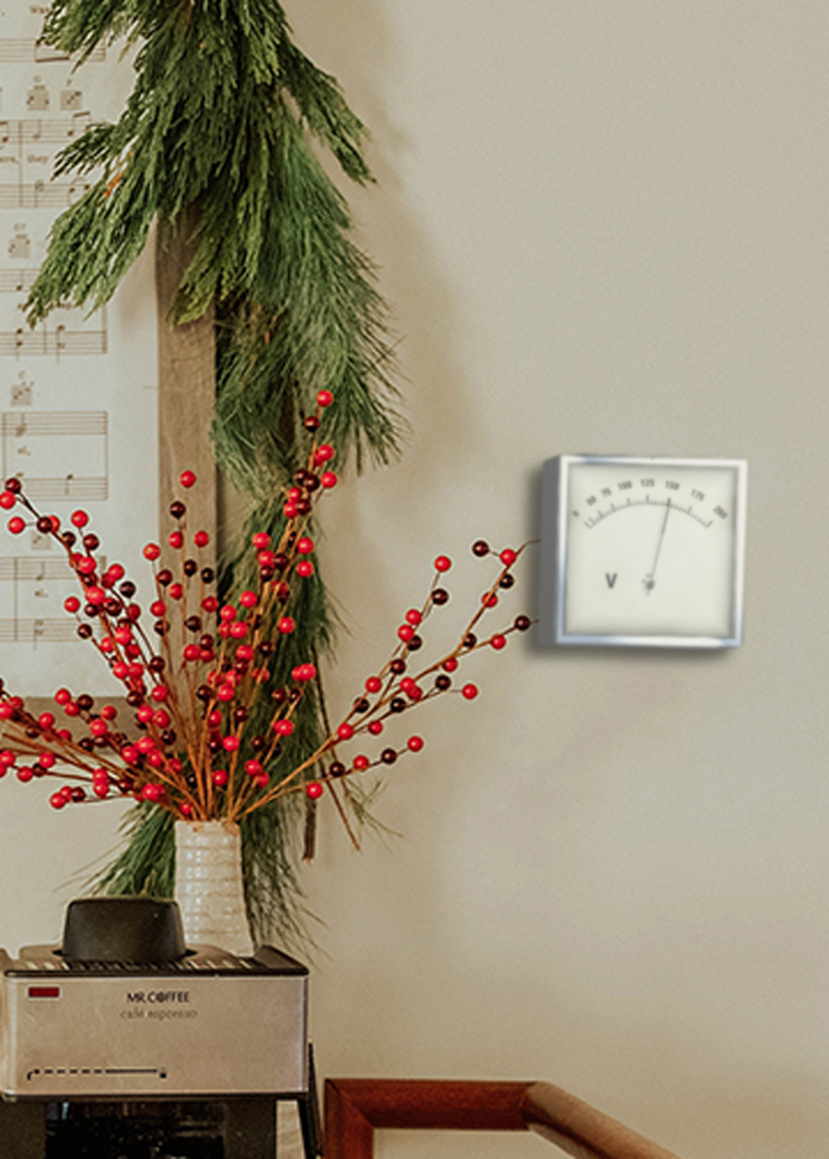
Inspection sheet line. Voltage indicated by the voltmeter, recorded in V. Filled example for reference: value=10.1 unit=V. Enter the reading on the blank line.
value=150 unit=V
